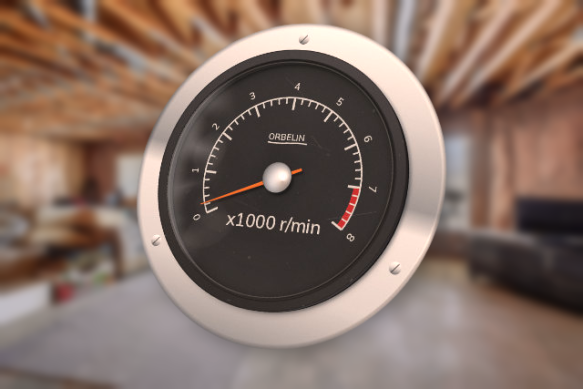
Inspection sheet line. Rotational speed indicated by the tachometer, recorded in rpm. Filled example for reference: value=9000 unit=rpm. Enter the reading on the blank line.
value=200 unit=rpm
